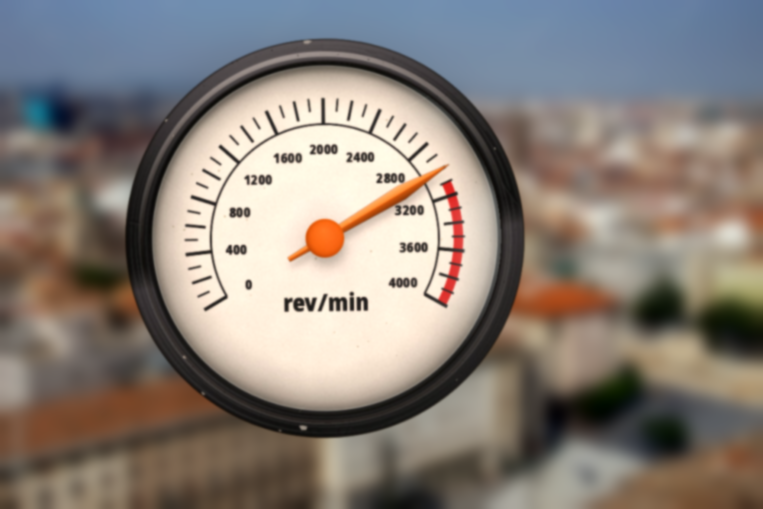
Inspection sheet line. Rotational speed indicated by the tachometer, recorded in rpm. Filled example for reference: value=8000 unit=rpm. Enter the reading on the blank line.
value=3000 unit=rpm
